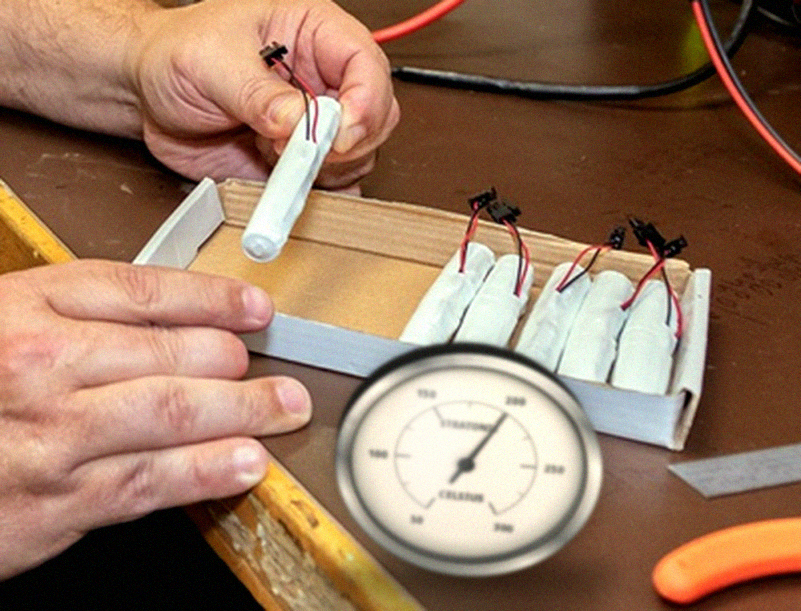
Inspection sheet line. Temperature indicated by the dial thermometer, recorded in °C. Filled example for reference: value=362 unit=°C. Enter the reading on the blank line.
value=200 unit=°C
